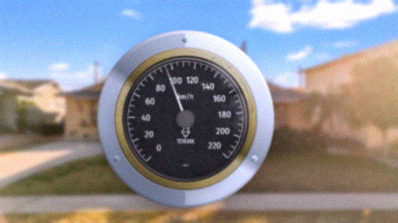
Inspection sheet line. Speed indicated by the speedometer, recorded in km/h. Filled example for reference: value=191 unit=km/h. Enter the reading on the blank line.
value=95 unit=km/h
